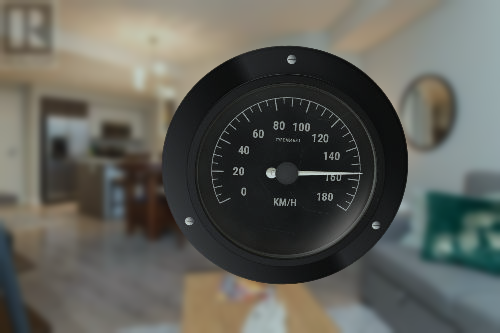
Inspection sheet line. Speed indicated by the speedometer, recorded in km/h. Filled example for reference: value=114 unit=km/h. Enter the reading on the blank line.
value=155 unit=km/h
